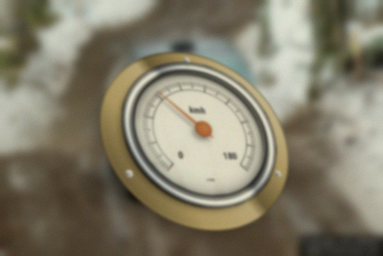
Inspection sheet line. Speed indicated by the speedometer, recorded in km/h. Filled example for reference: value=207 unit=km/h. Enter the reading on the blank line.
value=60 unit=km/h
